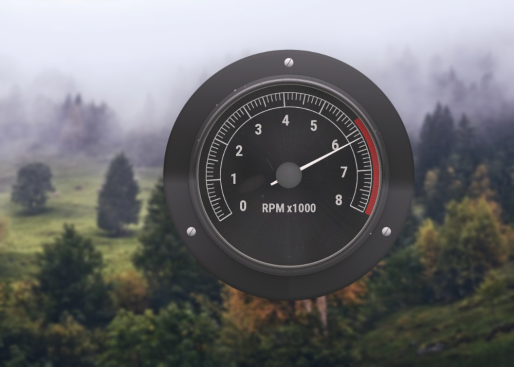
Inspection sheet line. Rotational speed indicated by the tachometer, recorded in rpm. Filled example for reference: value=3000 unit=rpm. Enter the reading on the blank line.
value=6200 unit=rpm
